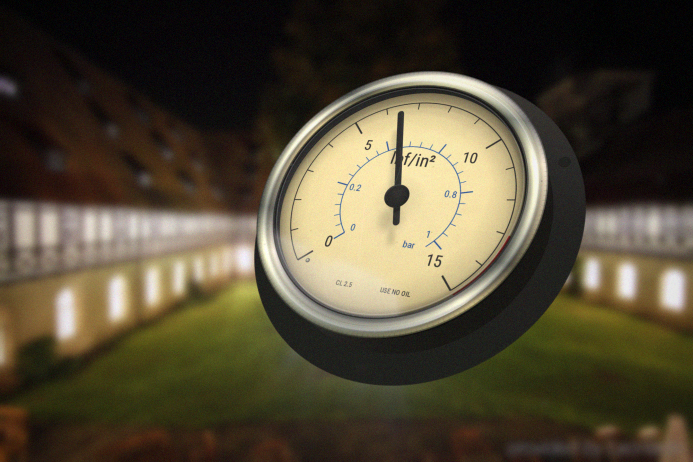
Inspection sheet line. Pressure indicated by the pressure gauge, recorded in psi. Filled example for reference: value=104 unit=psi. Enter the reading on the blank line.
value=6.5 unit=psi
